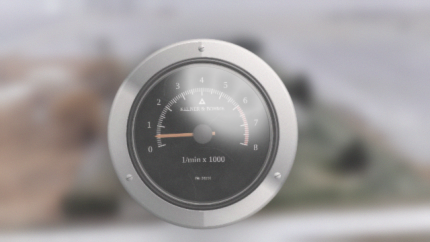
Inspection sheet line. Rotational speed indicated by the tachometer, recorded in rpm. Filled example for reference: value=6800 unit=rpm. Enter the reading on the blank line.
value=500 unit=rpm
